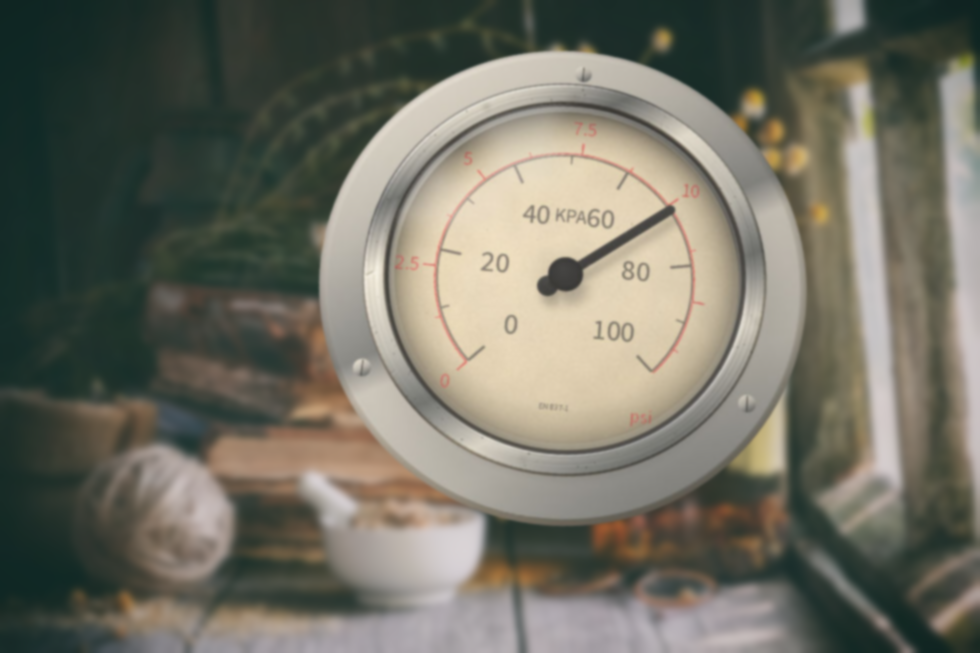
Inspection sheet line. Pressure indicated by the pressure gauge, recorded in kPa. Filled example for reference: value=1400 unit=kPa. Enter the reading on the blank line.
value=70 unit=kPa
